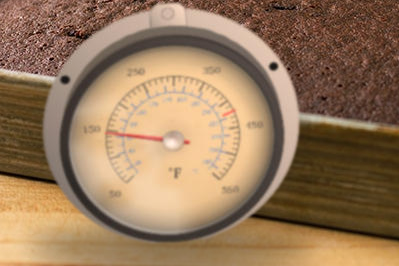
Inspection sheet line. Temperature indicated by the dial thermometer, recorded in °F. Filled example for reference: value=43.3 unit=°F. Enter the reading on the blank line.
value=150 unit=°F
